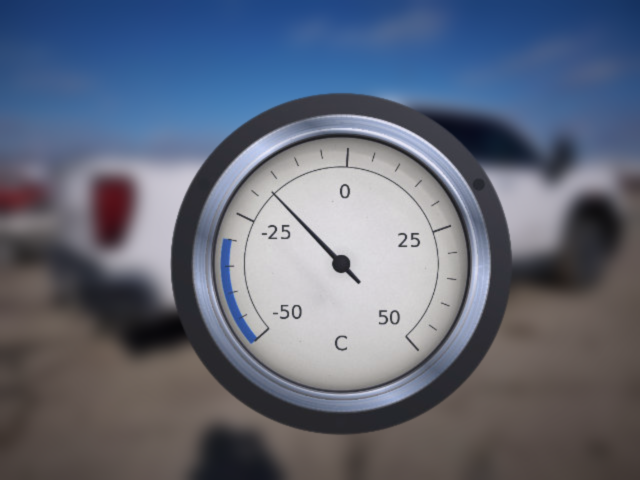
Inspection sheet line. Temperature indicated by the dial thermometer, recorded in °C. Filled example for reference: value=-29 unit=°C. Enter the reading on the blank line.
value=-17.5 unit=°C
